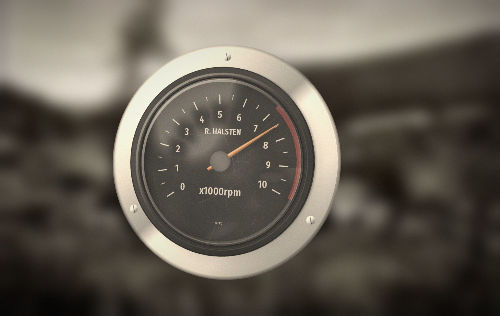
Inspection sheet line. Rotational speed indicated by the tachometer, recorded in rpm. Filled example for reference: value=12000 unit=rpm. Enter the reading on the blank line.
value=7500 unit=rpm
